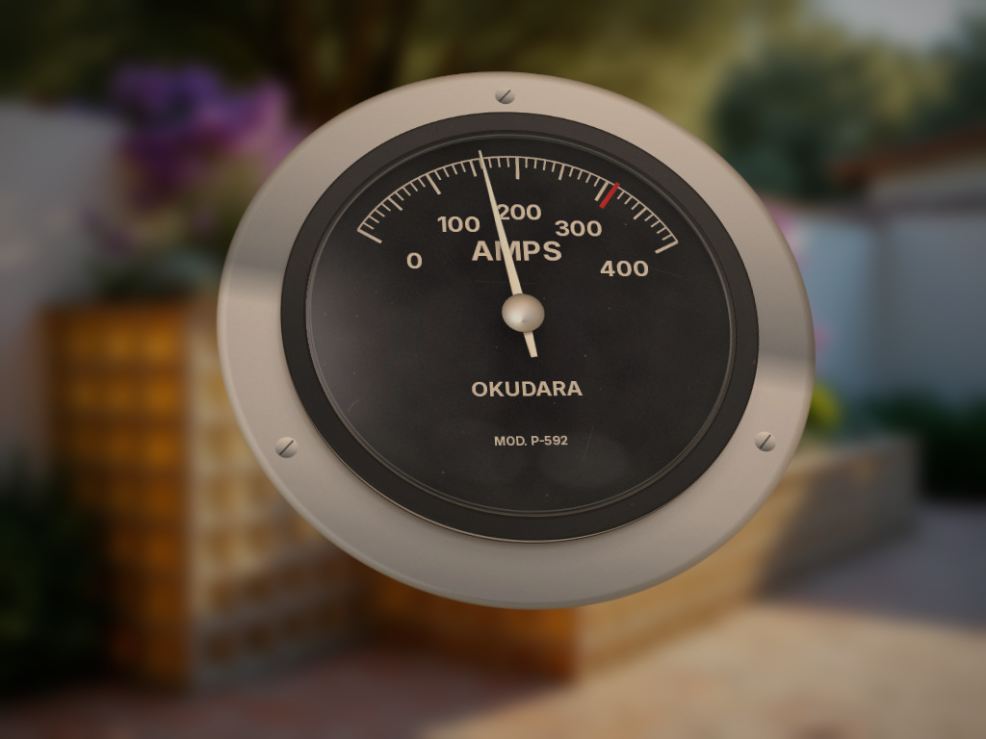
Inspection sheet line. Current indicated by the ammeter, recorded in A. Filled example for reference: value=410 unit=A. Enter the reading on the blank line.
value=160 unit=A
